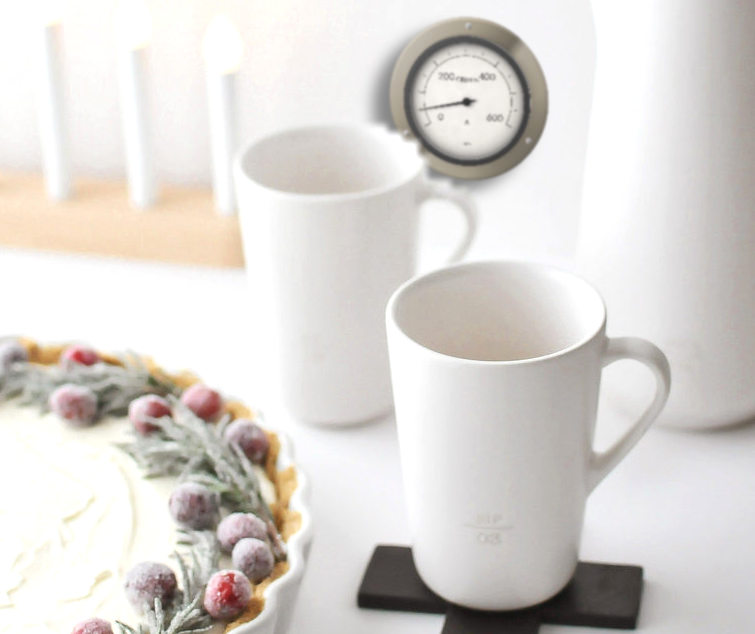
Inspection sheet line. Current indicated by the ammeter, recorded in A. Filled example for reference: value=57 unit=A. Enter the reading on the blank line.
value=50 unit=A
